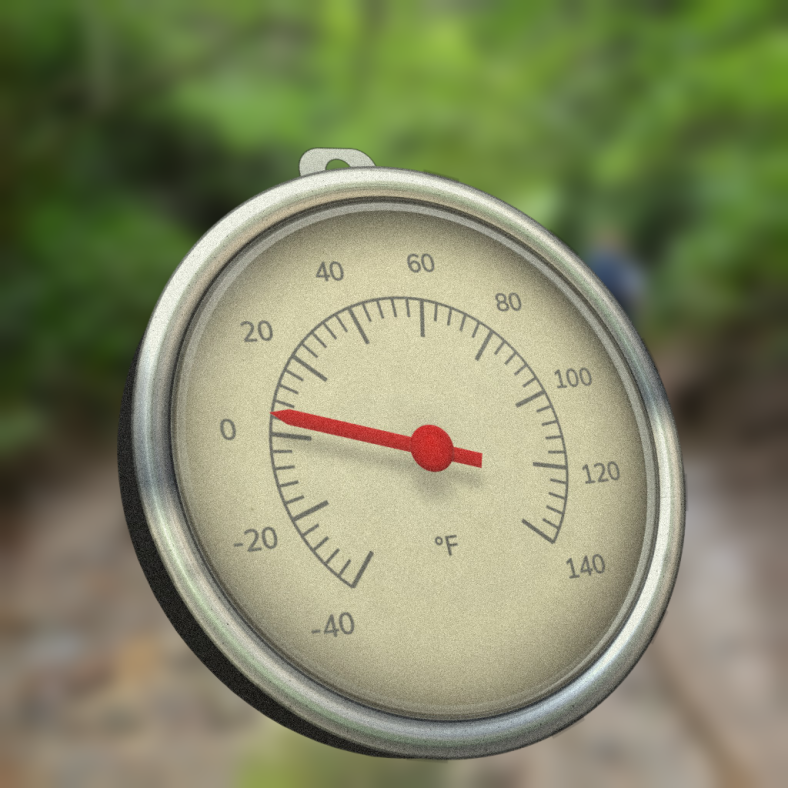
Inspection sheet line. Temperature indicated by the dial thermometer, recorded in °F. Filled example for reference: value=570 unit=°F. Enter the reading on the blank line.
value=4 unit=°F
